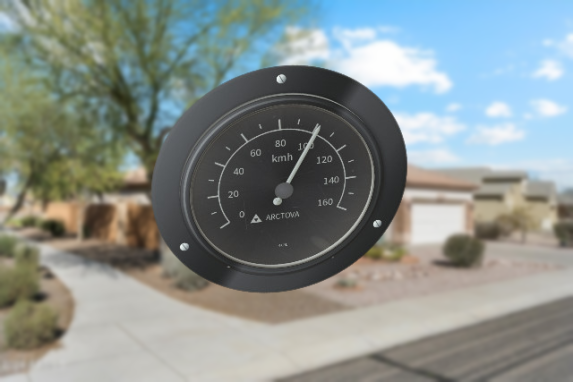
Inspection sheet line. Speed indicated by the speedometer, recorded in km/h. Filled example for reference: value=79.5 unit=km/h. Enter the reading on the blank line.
value=100 unit=km/h
